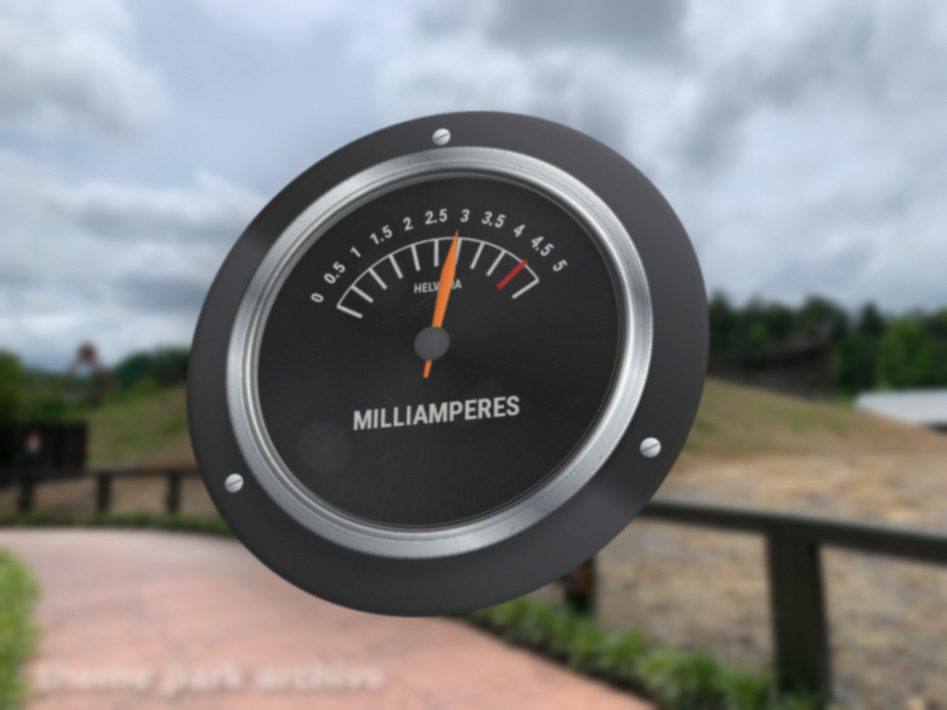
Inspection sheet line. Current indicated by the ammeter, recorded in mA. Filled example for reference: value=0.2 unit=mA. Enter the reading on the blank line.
value=3 unit=mA
